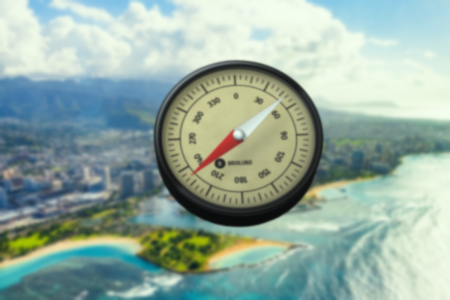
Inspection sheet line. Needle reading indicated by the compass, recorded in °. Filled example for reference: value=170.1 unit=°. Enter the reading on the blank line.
value=230 unit=°
